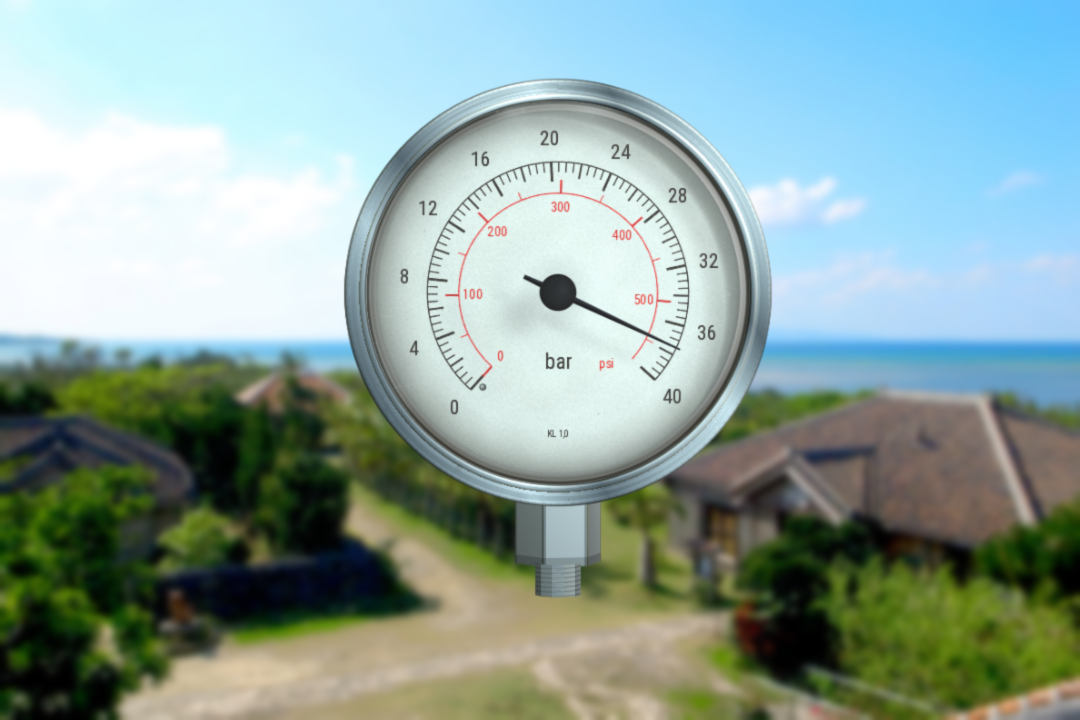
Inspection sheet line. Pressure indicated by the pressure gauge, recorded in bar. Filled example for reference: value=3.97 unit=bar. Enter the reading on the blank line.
value=37.5 unit=bar
